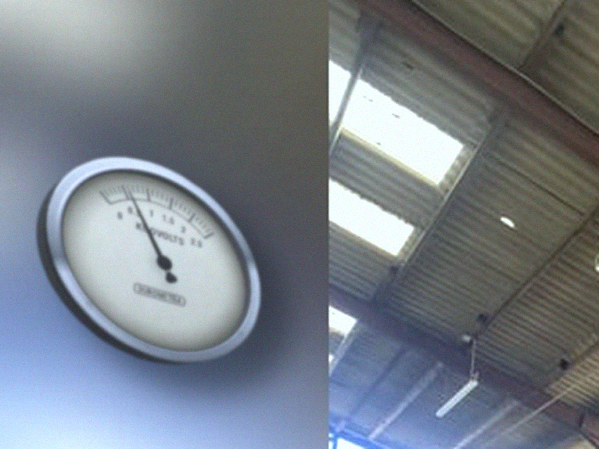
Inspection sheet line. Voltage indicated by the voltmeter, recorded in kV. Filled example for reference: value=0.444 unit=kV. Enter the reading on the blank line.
value=0.5 unit=kV
